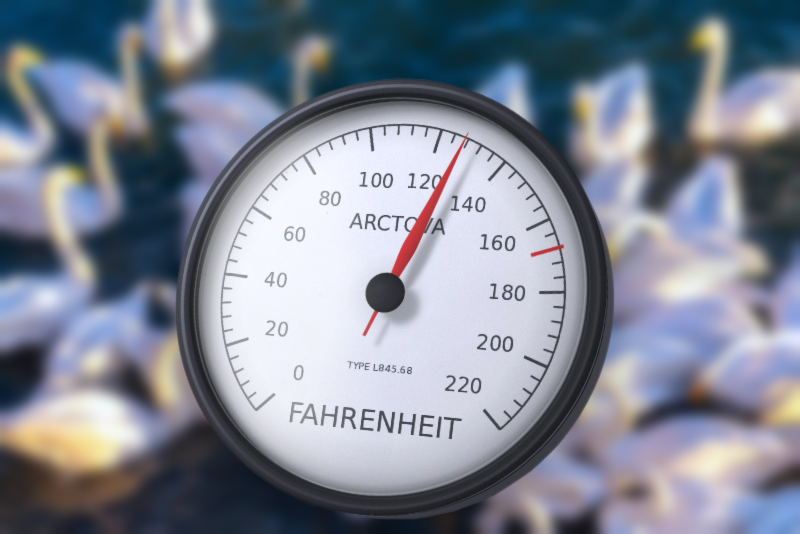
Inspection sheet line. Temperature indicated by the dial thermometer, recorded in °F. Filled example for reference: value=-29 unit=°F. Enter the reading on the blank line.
value=128 unit=°F
